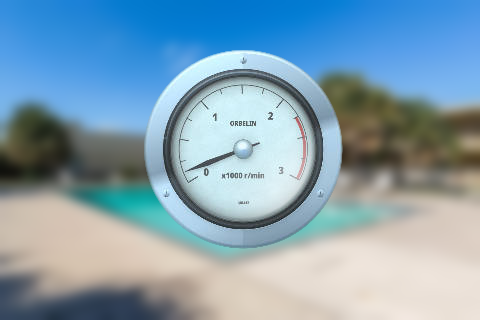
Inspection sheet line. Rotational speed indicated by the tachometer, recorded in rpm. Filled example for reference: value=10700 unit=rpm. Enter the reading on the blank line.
value=125 unit=rpm
